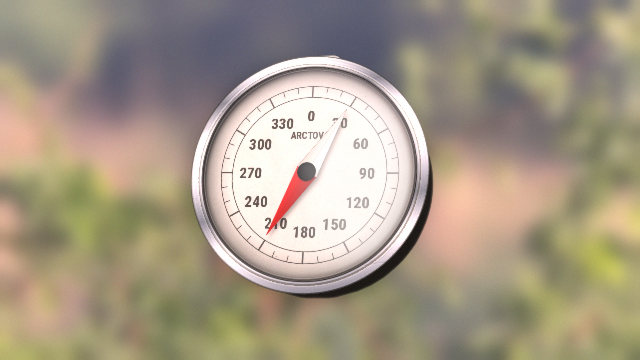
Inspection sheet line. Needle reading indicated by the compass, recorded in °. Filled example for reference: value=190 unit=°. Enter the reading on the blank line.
value=210 unit=°
